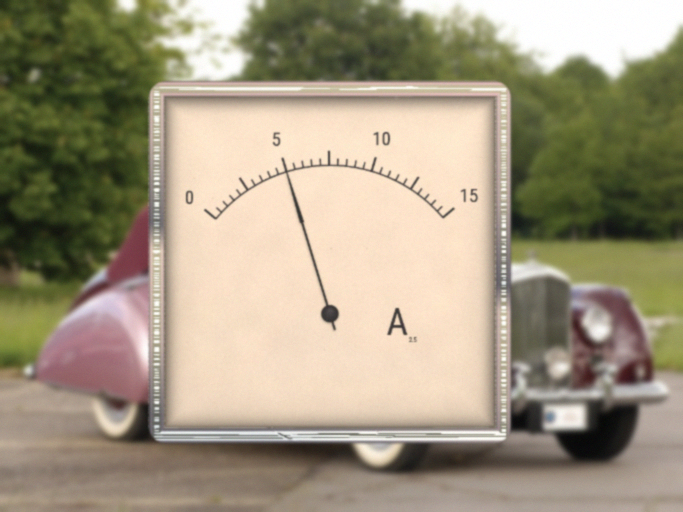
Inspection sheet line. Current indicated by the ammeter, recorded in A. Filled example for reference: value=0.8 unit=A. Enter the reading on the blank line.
value=5 unit=A
